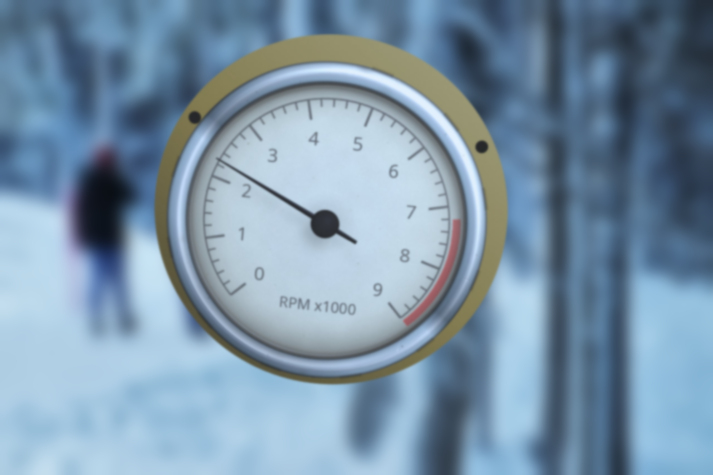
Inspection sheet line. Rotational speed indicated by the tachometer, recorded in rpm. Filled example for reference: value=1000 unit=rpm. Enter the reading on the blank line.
value=2300 unit=rpm
